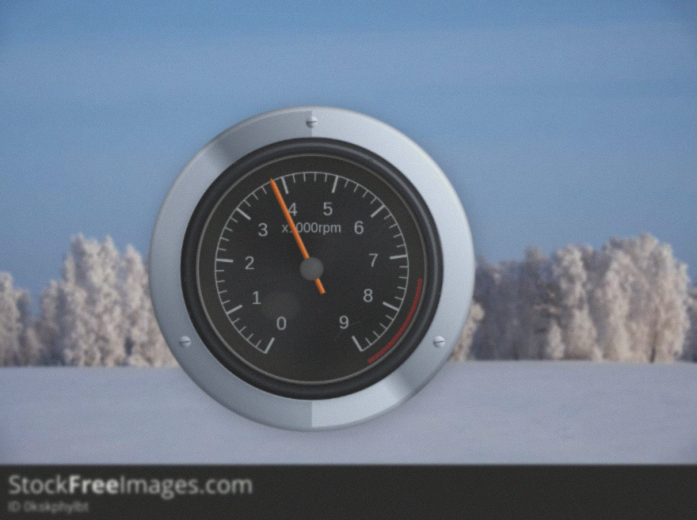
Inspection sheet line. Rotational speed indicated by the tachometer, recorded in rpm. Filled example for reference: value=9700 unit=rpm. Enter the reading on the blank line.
value=3800 unit=rpm
